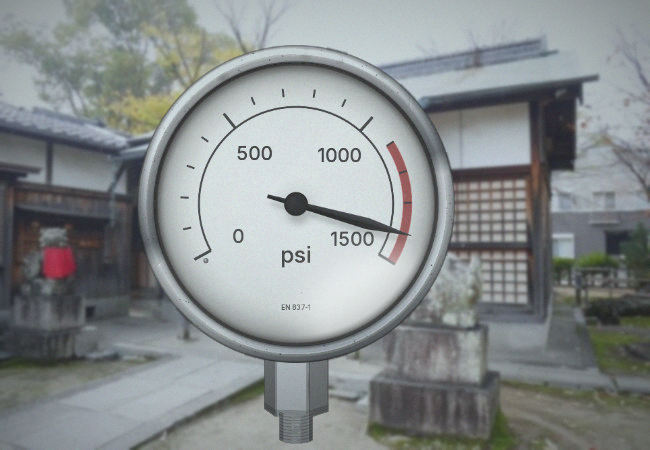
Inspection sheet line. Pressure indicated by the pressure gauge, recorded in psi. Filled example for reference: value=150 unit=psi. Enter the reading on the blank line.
value=1400 unit=psi
